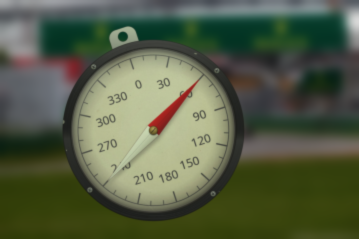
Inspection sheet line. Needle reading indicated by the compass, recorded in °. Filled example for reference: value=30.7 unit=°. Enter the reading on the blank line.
value=60 unit=°
